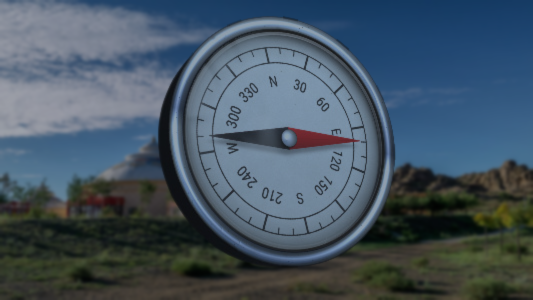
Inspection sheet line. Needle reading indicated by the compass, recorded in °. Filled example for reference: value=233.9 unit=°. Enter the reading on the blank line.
value=100 unit=°
